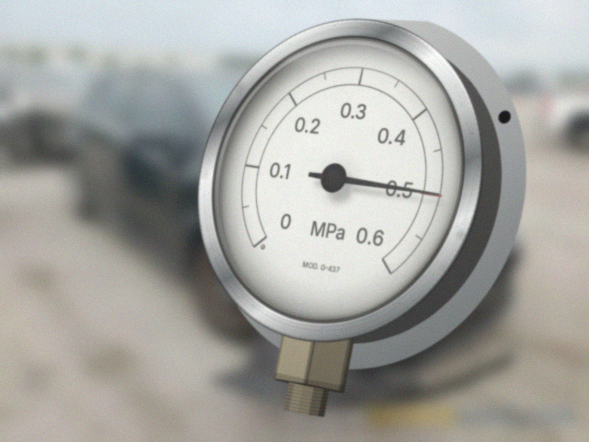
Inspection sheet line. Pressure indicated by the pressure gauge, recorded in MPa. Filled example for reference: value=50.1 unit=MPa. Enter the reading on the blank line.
value=0.5 unit=MPa
